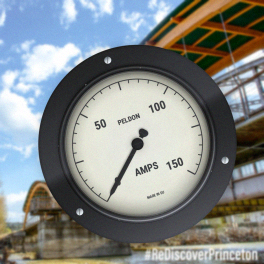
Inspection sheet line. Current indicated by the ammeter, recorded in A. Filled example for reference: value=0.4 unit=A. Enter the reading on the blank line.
value=0 unit=A
